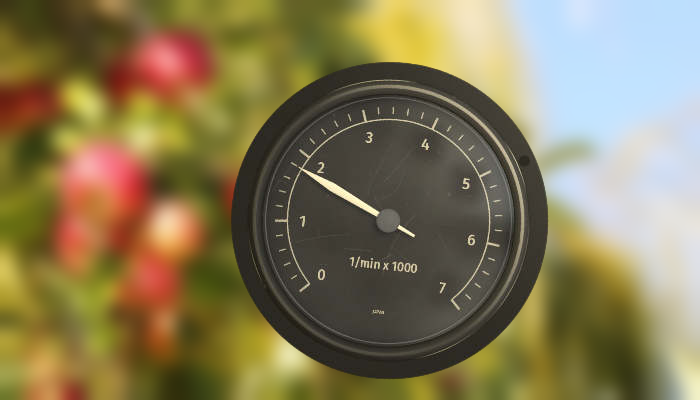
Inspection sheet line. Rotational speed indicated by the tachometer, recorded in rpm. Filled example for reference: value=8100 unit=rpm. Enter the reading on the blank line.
value=1800 unit=rpm
